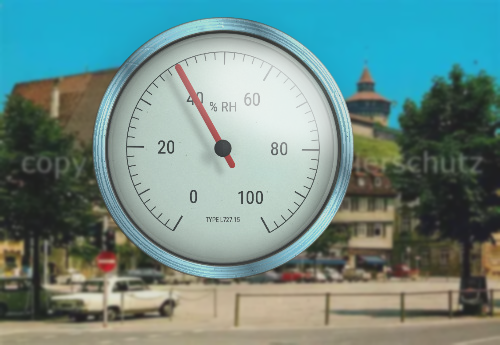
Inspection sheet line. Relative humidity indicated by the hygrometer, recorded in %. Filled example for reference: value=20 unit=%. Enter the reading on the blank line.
value=40 unit=%
